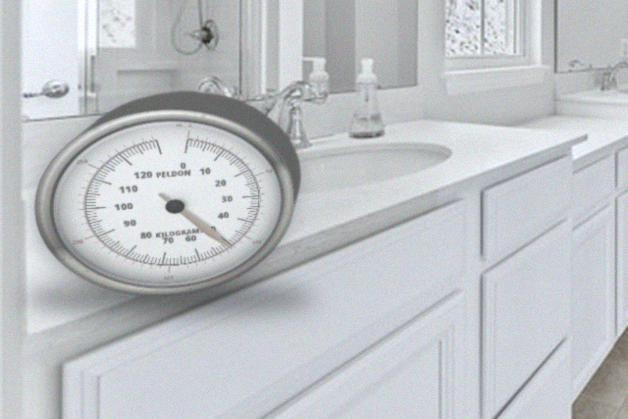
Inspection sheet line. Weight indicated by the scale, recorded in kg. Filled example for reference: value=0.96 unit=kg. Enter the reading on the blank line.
value=50 unit=kg
